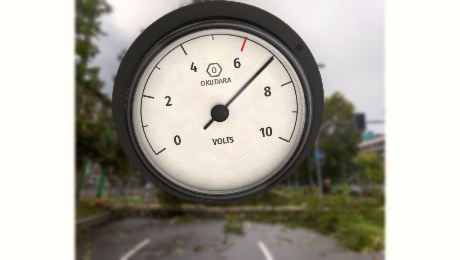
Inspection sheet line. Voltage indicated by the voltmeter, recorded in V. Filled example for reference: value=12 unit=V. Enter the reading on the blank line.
value=7 unit=V
